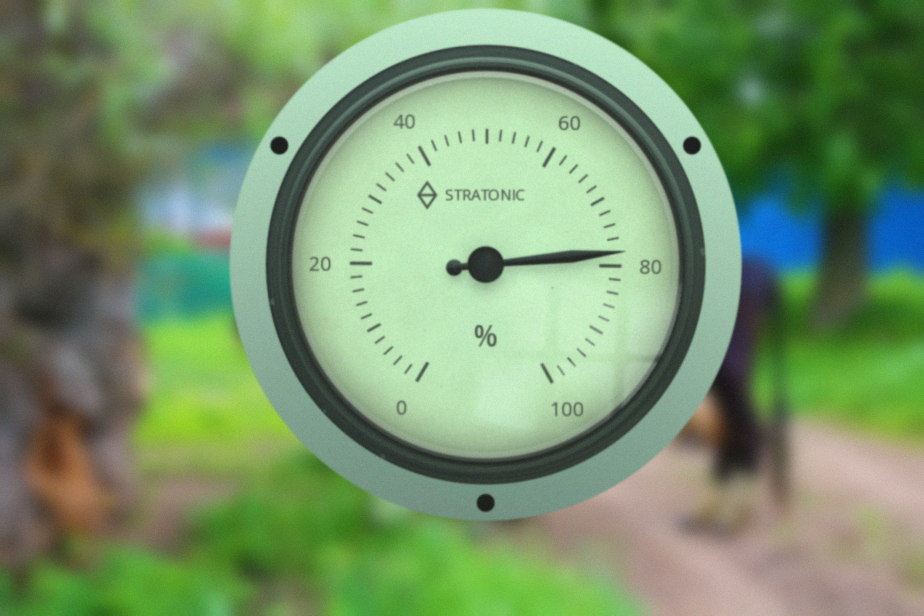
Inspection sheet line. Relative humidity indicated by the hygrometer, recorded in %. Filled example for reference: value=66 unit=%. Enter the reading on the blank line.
value=78 unit=%
